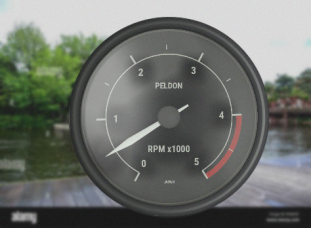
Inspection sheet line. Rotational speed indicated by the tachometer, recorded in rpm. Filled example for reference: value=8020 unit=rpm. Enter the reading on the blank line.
value=500 unit=rpm
